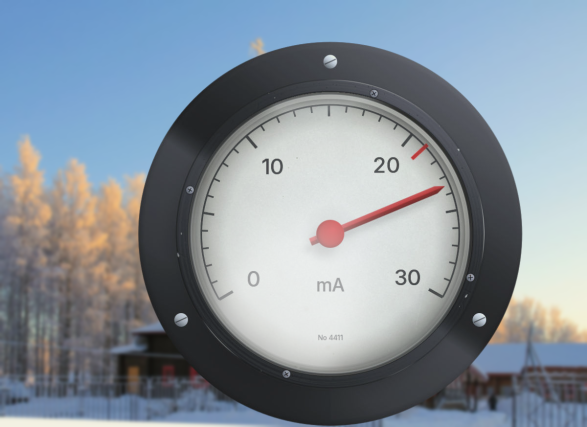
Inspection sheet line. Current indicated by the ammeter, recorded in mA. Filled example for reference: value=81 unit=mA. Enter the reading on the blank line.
value=23.5 unit=mA
